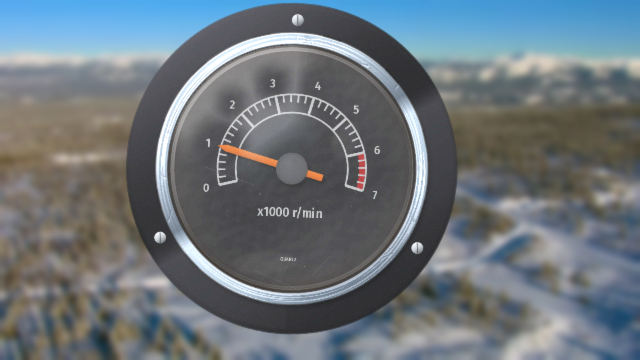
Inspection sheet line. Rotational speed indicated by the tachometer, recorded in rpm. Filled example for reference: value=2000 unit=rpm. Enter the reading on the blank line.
value=1000 unit=rpm
